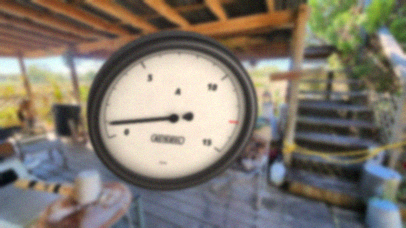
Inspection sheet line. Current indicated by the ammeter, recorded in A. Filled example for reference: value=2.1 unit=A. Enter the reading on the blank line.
value=1 unit=A
